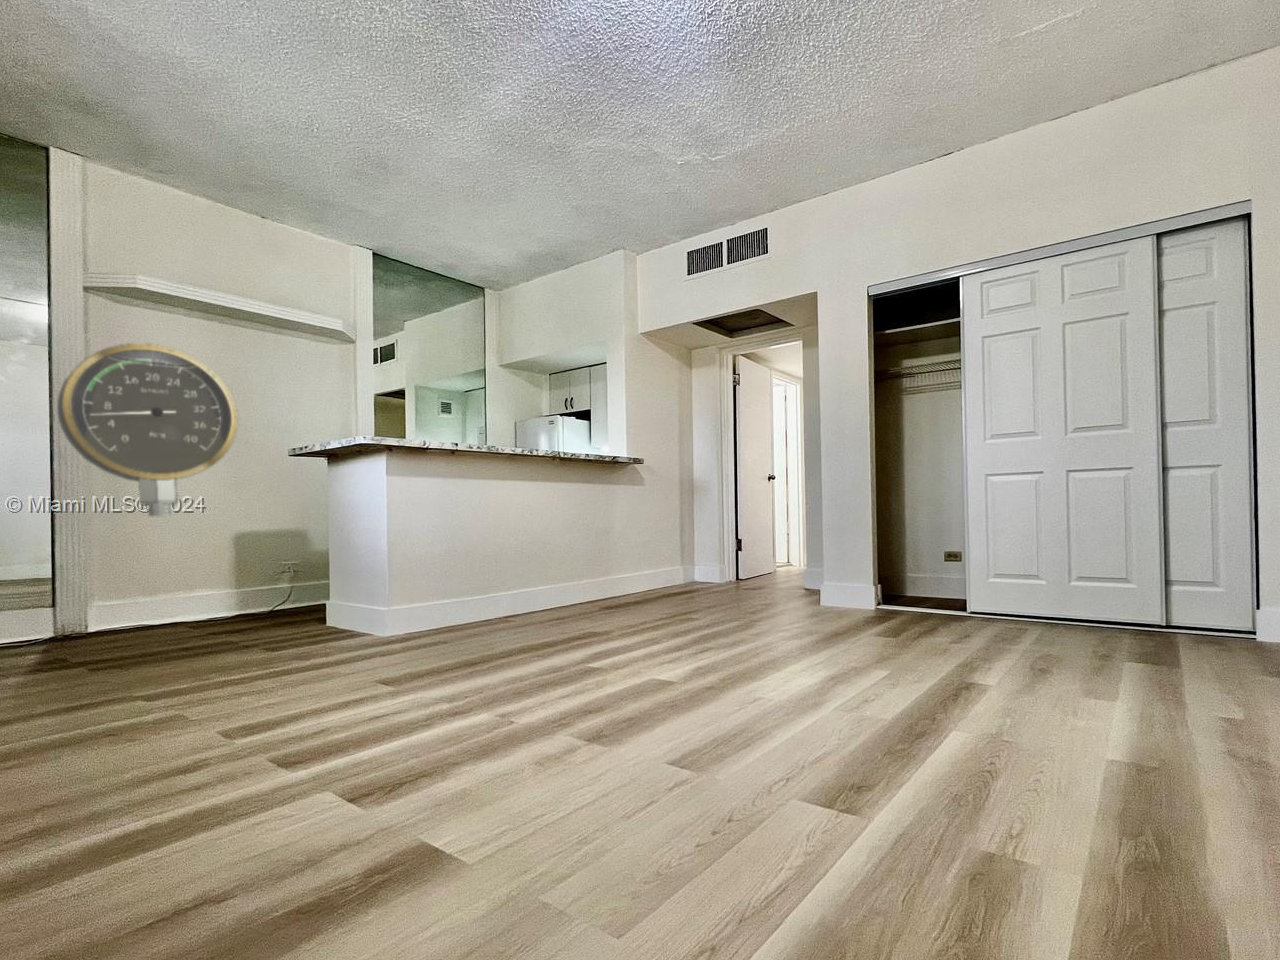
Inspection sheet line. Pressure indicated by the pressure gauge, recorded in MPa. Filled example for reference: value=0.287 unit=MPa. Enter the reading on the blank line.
value=6 unit=MPa
